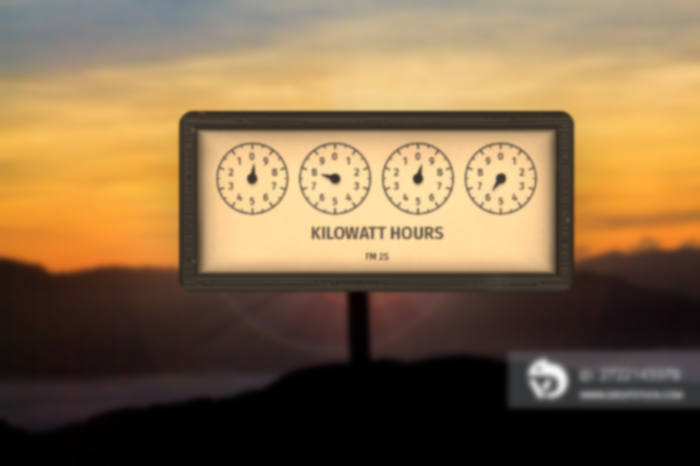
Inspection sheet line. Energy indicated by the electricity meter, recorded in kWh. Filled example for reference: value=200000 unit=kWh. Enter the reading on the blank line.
value=9796 unit=kWh
